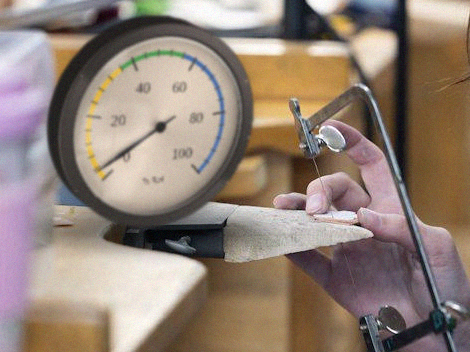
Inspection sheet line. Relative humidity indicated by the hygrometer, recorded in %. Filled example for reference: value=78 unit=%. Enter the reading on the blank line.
value=4 unit=%
